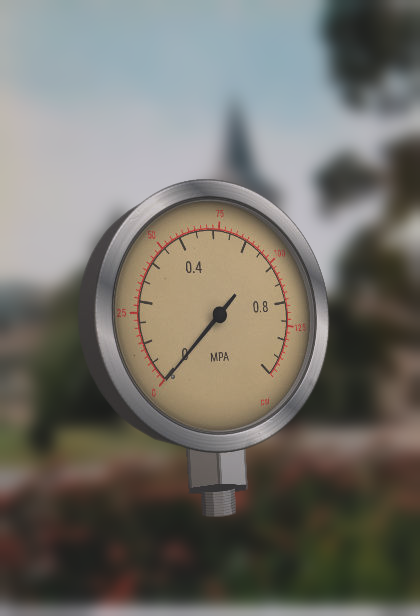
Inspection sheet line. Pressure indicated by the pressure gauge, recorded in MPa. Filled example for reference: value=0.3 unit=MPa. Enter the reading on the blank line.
value=0 unit=MPa
